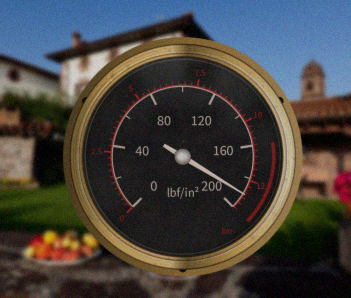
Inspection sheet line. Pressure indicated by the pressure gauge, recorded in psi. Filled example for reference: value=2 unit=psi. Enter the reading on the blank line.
value=190 unit=psi
